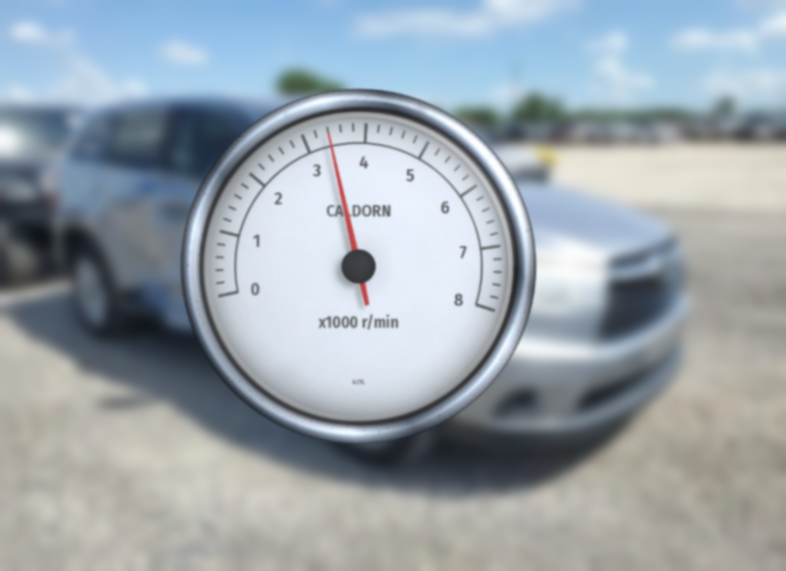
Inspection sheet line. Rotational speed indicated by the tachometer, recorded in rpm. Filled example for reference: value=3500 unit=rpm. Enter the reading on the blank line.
value=3400 unit=rpm
